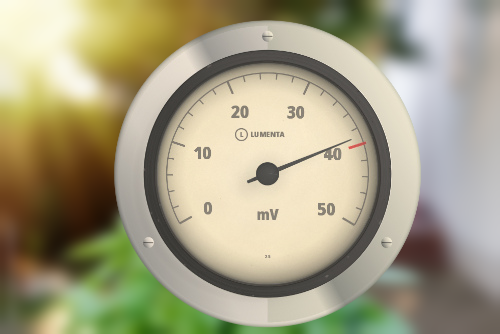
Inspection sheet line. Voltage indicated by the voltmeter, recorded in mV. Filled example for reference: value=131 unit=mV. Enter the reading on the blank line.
value=39 unit=mV
